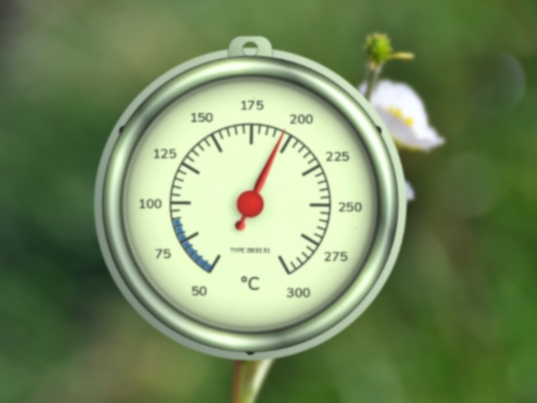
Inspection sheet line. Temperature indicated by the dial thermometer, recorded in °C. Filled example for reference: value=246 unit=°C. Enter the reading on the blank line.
value=195 unit=°C
